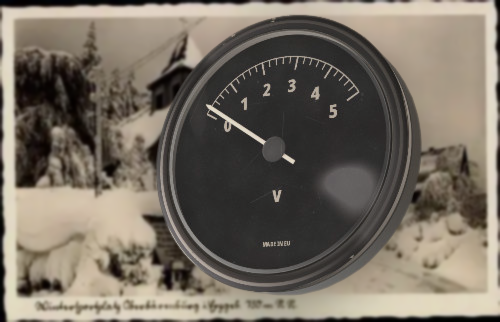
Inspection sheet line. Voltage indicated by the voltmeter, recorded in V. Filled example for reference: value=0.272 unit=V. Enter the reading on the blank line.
value=0.2 unit=V
